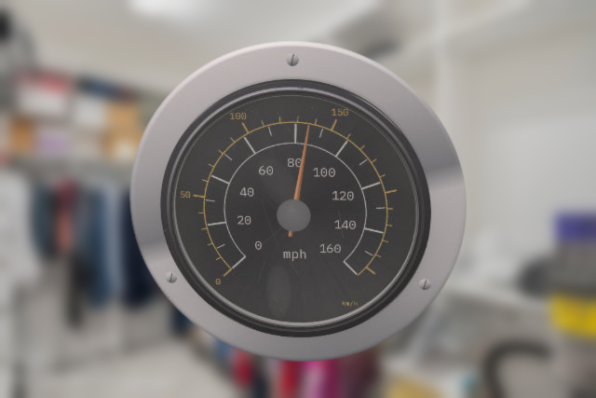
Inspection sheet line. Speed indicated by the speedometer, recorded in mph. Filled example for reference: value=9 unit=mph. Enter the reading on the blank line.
value=85 unit=mph
